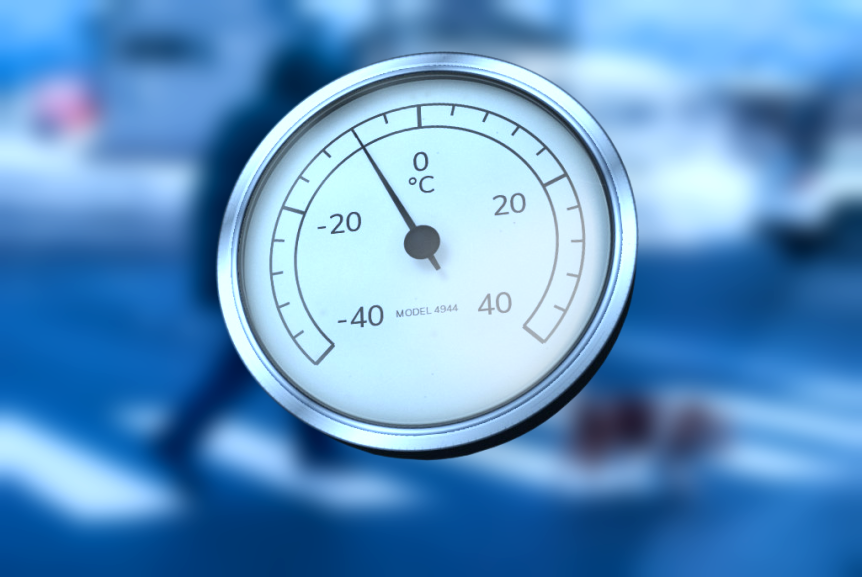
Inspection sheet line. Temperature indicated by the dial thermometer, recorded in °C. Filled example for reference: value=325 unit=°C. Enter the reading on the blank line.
value=-8 unit=°C
